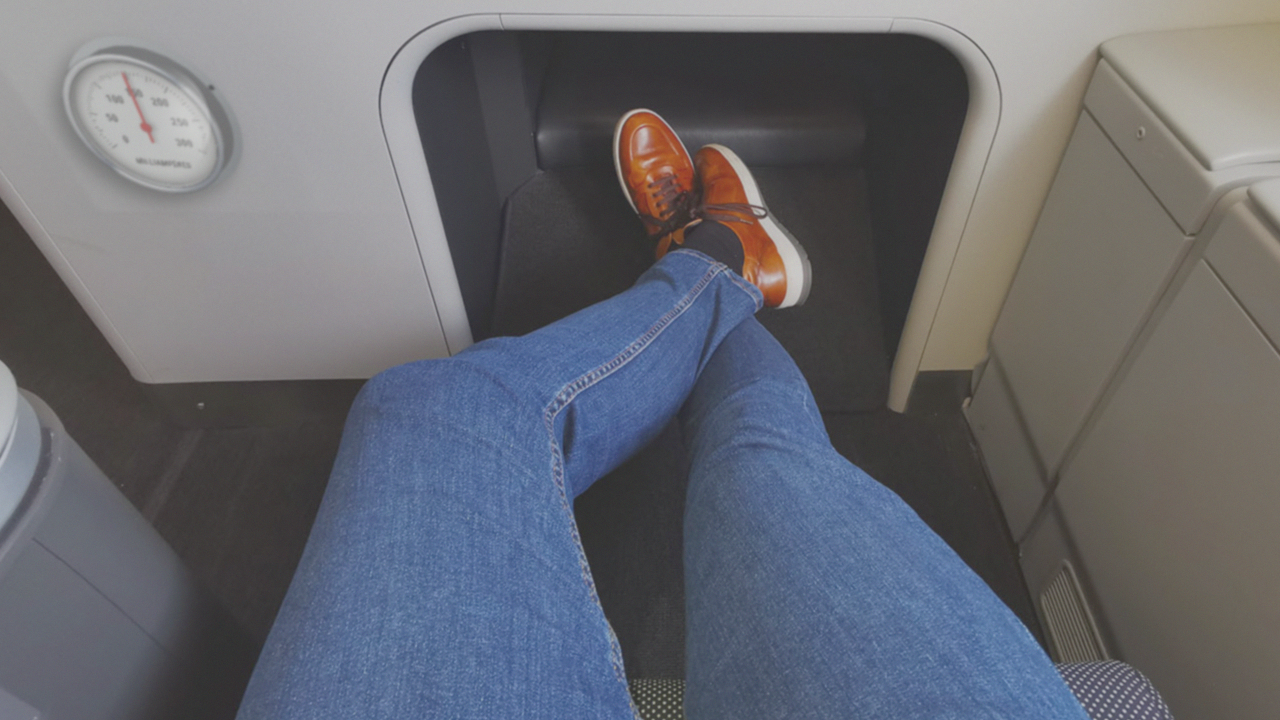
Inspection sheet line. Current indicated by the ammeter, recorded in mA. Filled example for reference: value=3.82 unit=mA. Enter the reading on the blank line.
value=150 unit=mA
